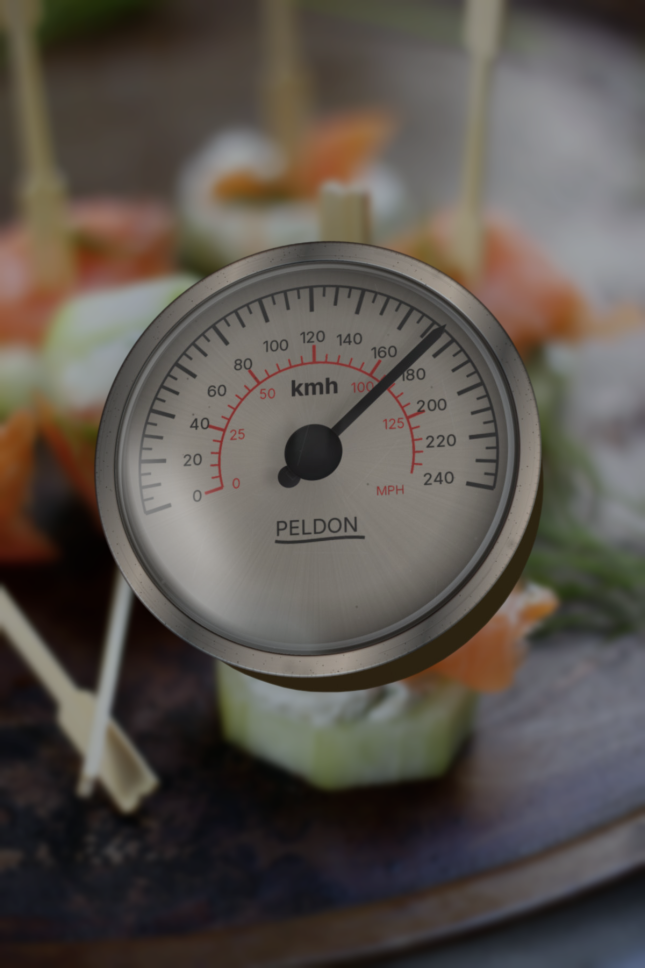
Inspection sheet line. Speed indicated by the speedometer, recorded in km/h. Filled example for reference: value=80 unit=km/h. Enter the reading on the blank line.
value=175 unit=km/h
